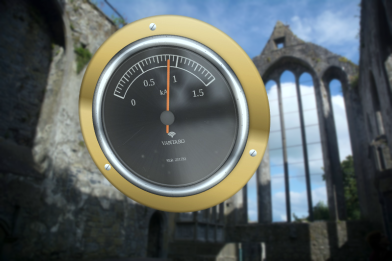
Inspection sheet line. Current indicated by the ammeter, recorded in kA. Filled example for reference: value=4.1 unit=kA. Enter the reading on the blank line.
value=0.9 unit=kA
